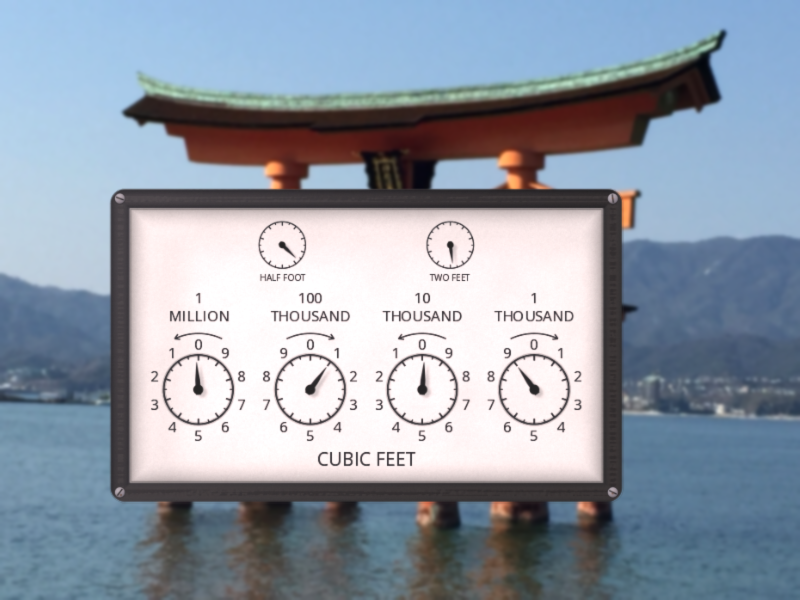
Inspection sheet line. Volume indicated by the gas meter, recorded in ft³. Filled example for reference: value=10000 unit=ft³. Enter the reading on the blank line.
value=9900 unit=ft³
